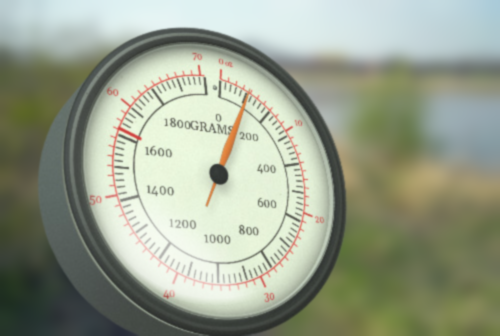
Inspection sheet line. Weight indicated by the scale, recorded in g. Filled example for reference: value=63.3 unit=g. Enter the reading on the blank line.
value=100 unit=g
